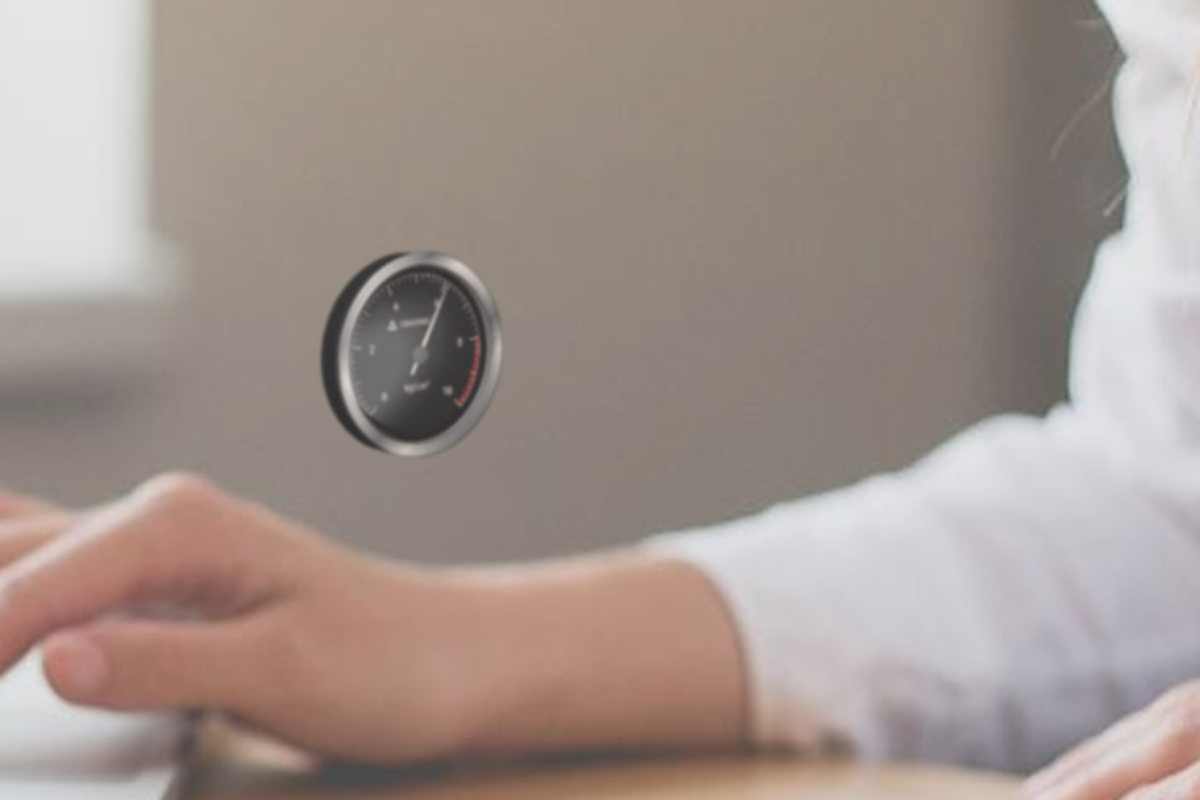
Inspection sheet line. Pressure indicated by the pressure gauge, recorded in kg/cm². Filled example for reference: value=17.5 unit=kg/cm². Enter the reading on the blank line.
value=6 unit=kg/cm²
